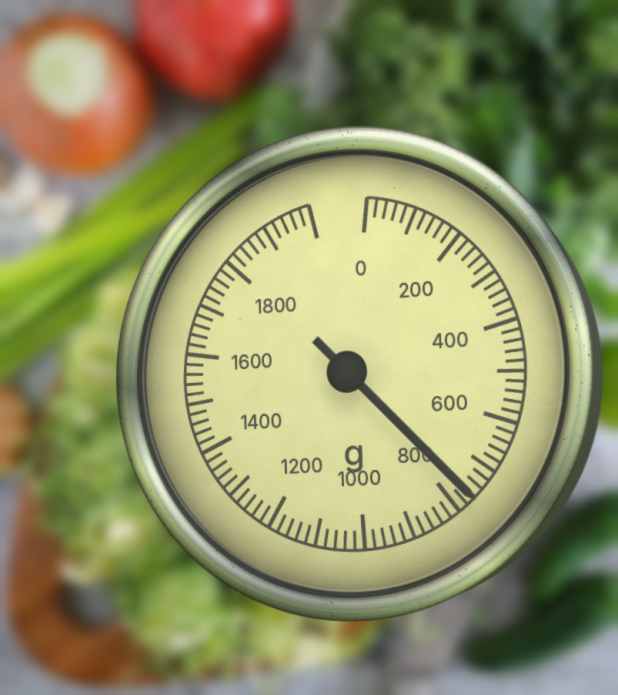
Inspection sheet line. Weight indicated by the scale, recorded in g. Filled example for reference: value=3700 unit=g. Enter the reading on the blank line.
value=760 unit=g
